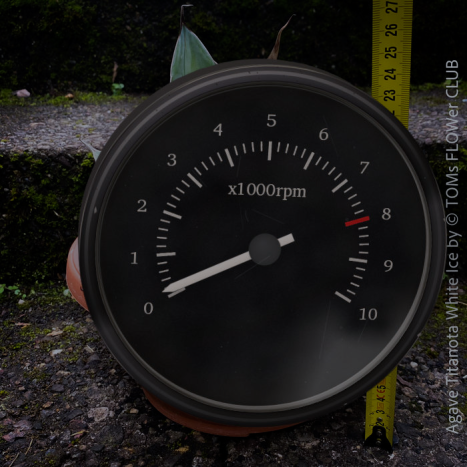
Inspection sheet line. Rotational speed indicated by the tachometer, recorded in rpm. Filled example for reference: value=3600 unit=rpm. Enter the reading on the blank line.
value=200 unit=rpm
